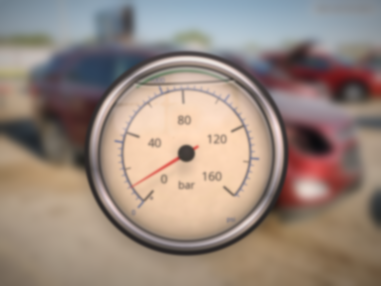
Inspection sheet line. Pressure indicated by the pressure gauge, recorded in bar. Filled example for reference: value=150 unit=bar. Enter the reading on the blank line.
value=10 unit=bar
